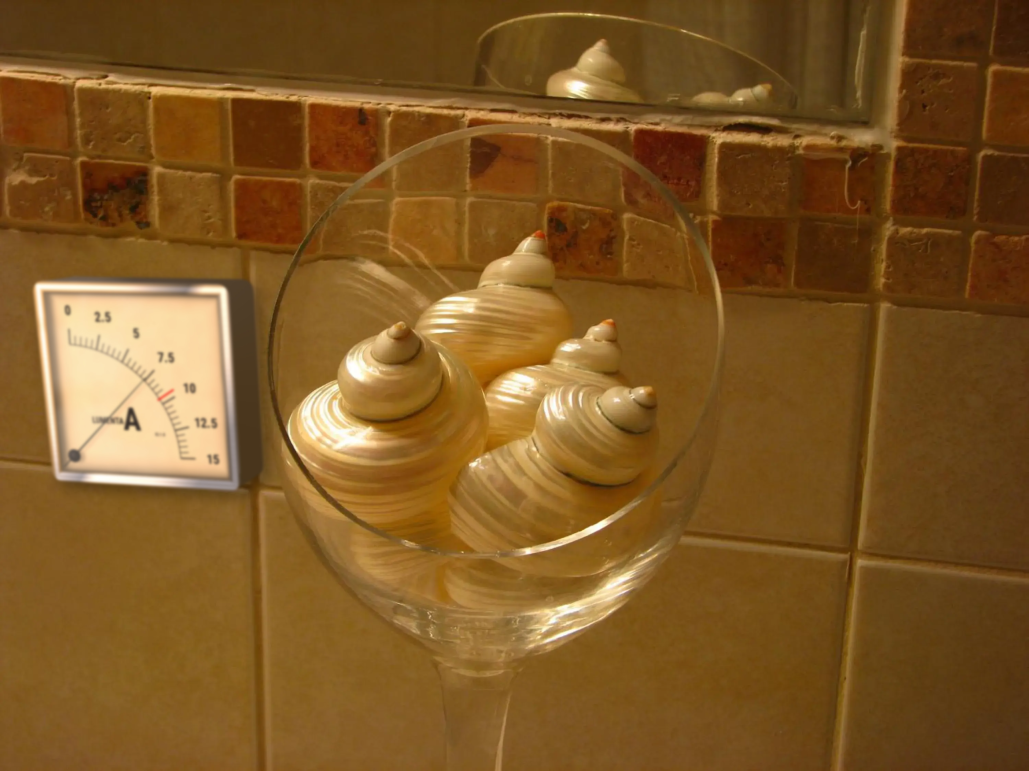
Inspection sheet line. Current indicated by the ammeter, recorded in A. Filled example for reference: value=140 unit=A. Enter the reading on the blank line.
value=7.5 unit=A
